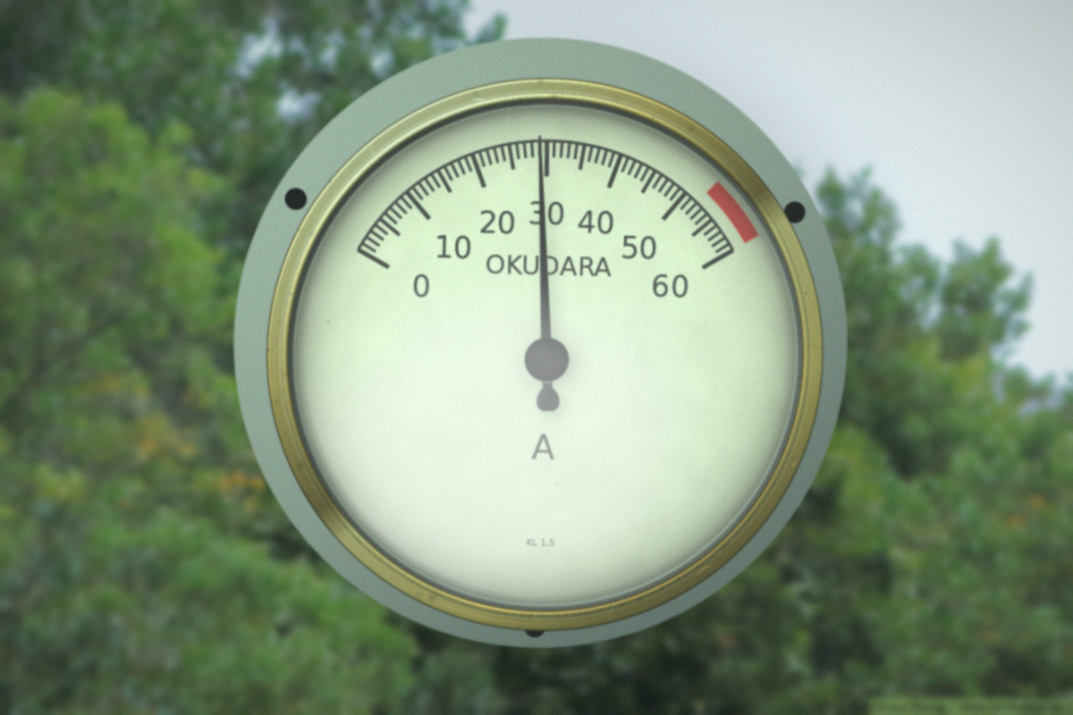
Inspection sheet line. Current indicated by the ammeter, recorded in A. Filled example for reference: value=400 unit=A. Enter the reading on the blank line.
value=29 unit=A
